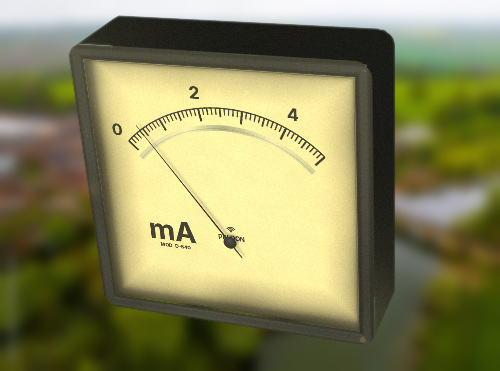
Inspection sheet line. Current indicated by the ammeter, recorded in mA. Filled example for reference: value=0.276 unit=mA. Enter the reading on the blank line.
value=0.5 unit=mA
